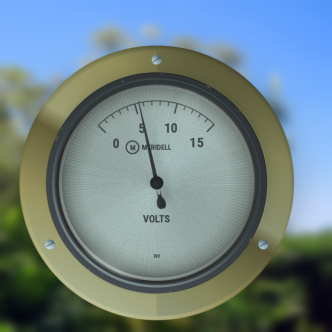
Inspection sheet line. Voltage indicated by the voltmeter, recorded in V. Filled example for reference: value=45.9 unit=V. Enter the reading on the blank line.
value=5.5 unit=V
